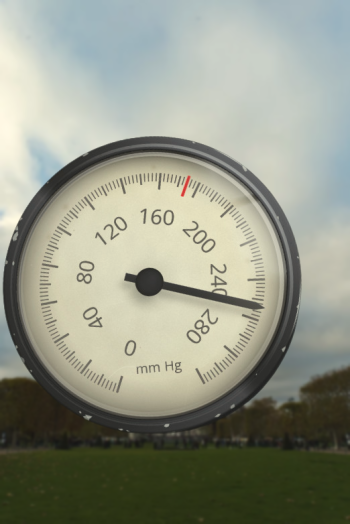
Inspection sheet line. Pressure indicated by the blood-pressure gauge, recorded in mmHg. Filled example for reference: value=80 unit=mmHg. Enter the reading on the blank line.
value=254 unit=mmHg
